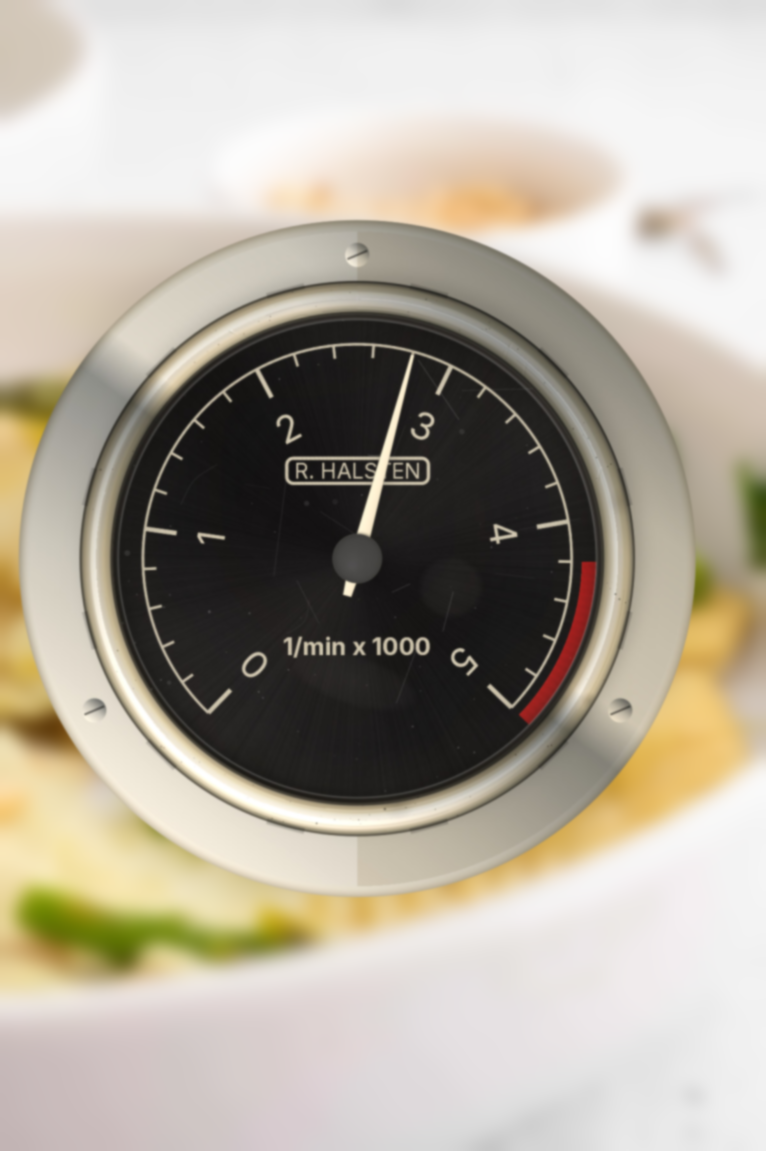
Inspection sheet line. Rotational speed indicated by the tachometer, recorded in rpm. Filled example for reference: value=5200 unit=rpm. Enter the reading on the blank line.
value=2800 unit=rpm
